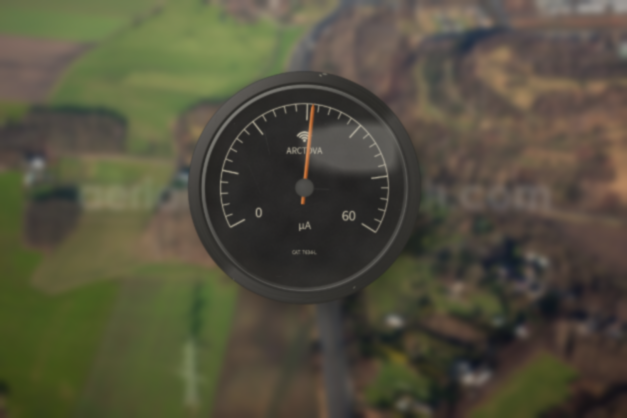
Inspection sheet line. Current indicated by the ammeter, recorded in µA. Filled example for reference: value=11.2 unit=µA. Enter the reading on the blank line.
value=31 unit=µA
